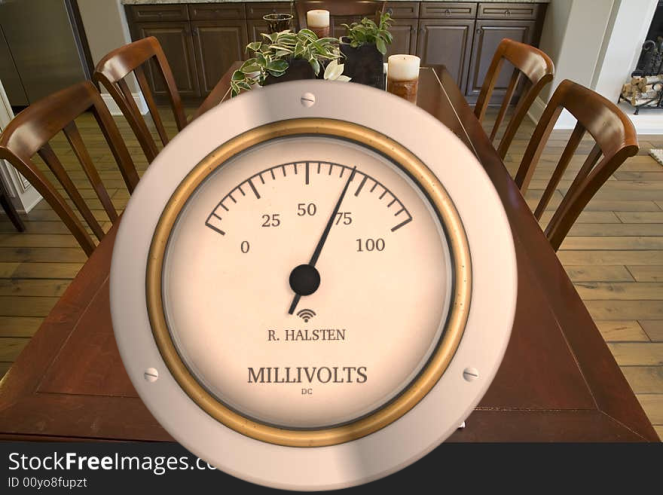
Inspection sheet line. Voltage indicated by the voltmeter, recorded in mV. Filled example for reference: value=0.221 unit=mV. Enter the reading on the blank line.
value=70 unit=mV
